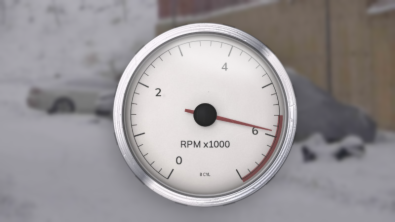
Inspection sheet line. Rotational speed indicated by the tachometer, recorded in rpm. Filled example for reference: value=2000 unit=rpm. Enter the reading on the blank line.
value=5900 unit=rpm
